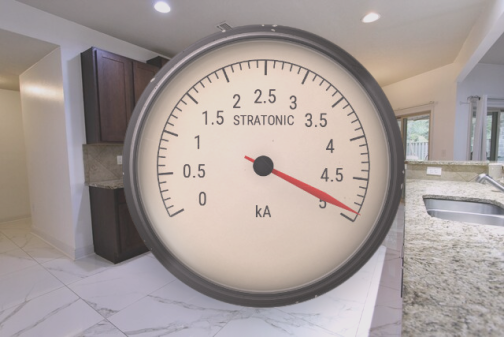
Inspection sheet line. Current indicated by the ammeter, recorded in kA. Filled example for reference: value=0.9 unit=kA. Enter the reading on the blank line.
value=4.9 unit=kA
